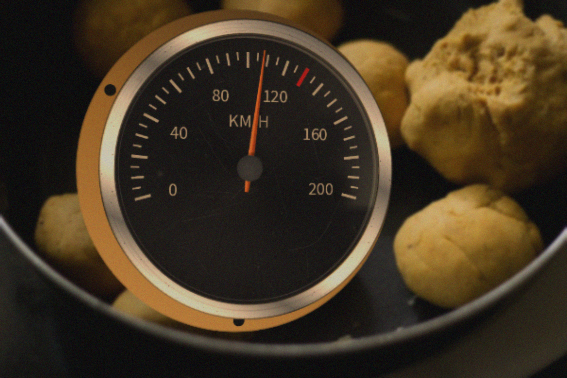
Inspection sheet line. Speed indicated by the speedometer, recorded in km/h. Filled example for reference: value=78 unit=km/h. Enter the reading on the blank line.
value=107.5 unit=km/h
